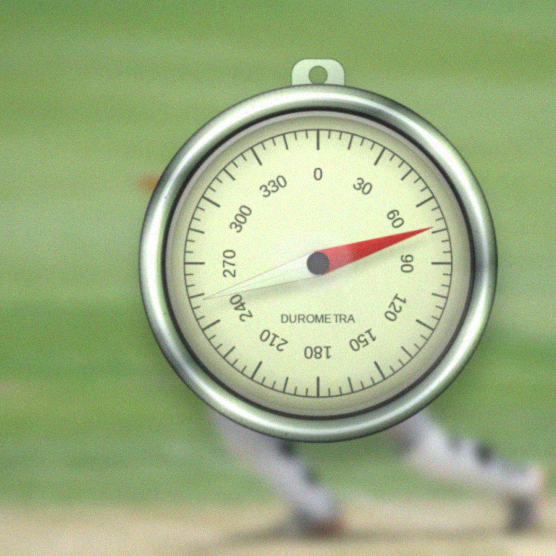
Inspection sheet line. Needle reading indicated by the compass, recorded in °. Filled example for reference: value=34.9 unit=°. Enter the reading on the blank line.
value=72.5 unit=°
